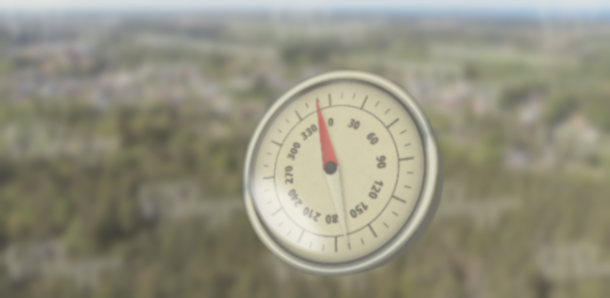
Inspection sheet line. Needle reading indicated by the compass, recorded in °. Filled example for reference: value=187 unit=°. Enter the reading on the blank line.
value=350 unit=°
